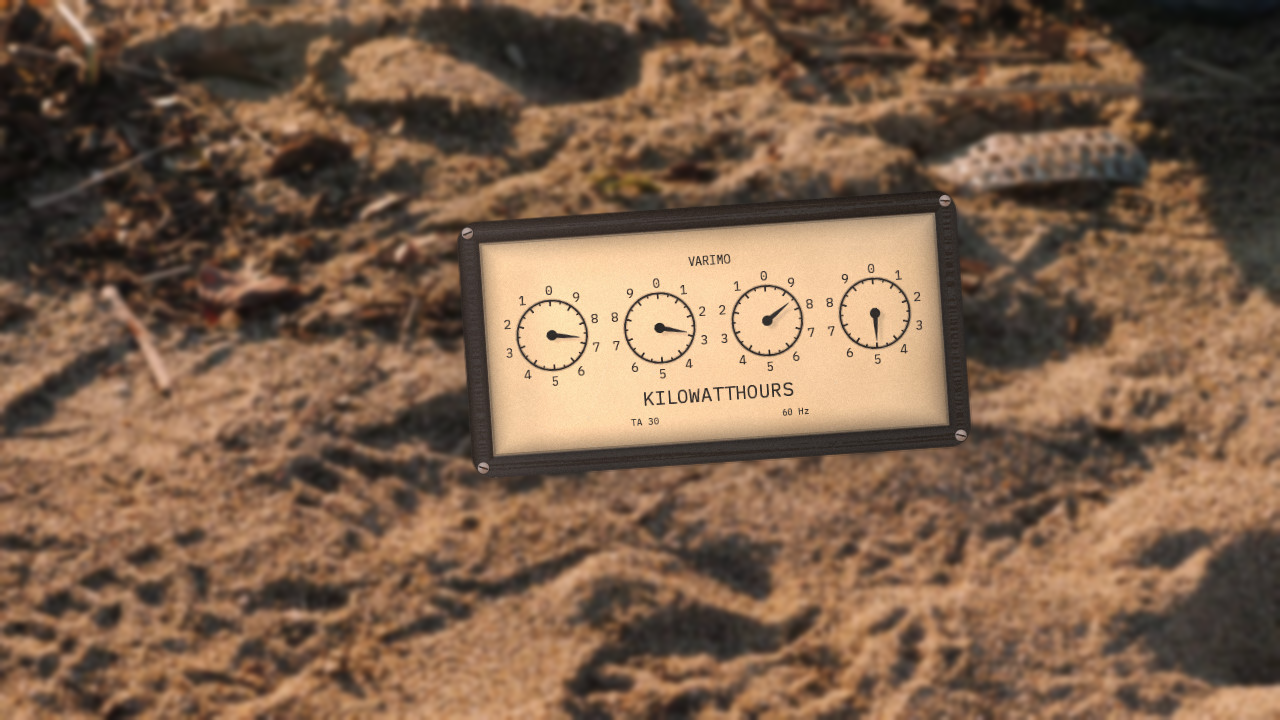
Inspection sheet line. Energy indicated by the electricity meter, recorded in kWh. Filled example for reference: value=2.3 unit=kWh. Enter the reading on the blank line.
value=7285 unit=kWh
